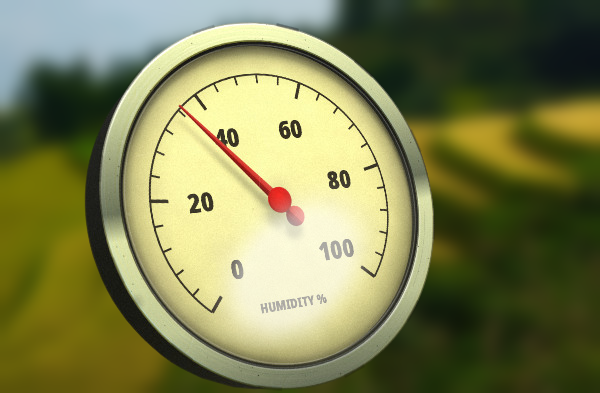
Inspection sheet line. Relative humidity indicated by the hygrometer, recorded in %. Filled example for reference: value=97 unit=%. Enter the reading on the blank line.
value=36 unit=%
